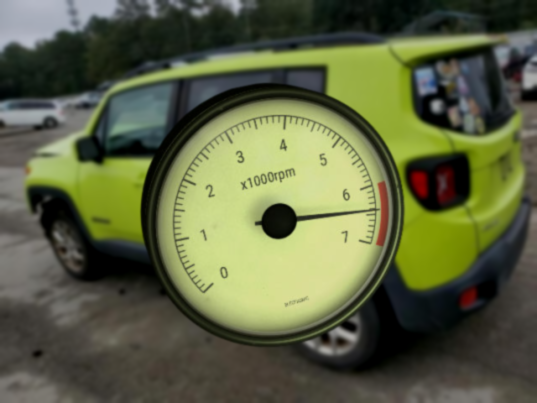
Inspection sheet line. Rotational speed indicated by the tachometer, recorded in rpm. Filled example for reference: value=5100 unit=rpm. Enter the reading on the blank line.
value=6400 unit=rpm
